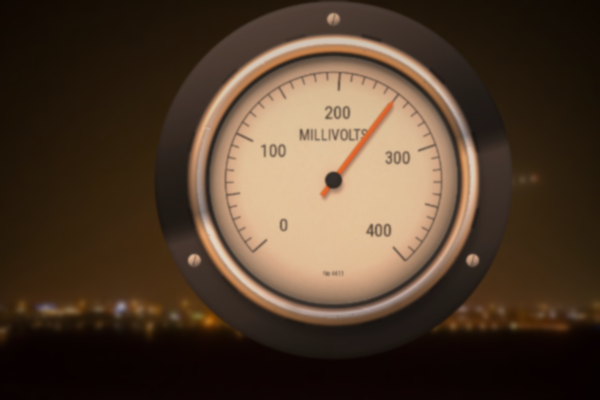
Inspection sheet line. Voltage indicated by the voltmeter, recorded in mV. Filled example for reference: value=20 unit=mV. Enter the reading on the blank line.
value=250 unit=mV
